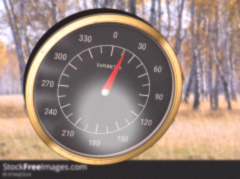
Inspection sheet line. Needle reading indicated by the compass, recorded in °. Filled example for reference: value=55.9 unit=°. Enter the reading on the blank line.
value=15 unit=°
